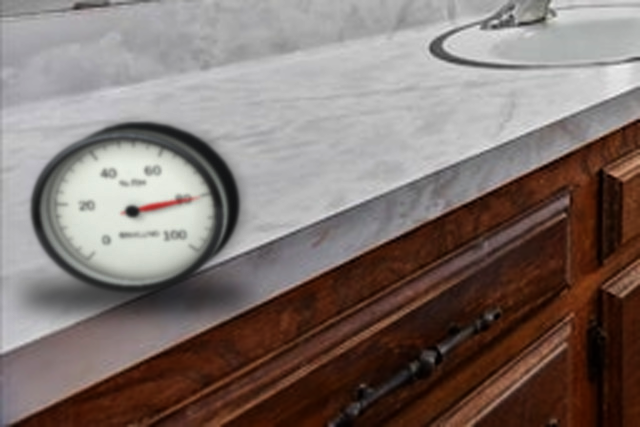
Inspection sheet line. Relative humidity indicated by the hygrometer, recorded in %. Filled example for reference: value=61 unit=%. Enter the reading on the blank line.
value=80 unit=%
